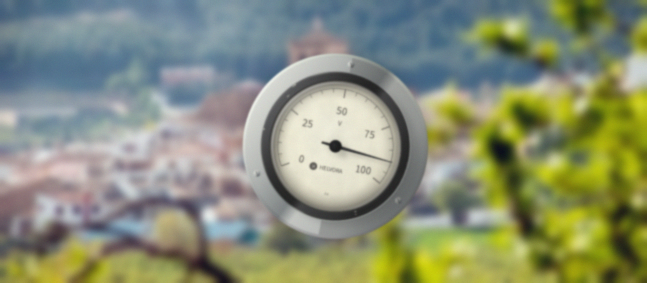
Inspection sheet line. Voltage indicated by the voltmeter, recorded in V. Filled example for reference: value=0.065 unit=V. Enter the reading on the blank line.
value=90 unit=V
